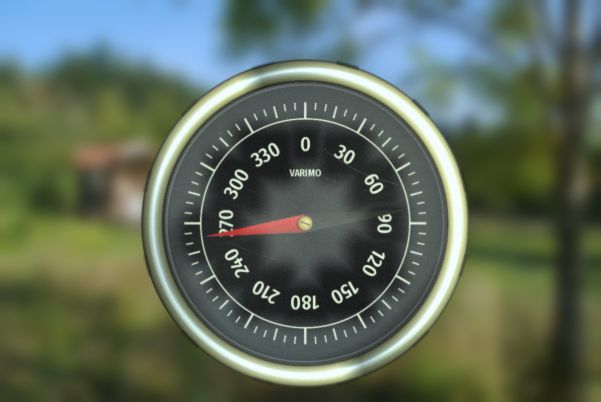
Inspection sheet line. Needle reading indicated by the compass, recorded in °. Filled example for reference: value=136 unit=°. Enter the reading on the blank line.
value=262.5 unit=°
